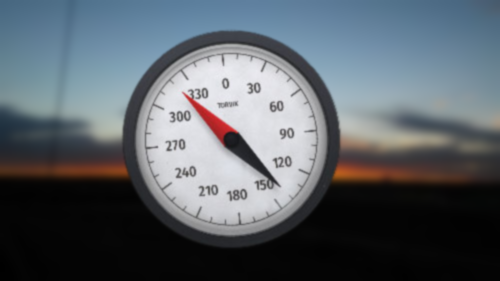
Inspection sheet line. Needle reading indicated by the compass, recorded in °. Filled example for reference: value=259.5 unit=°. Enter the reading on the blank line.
value=320 unit=°
